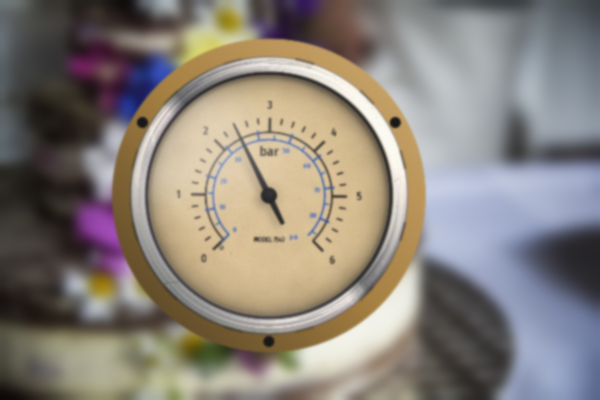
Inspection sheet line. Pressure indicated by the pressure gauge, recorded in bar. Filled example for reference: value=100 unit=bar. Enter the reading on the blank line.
value=2.4 unit=bar
